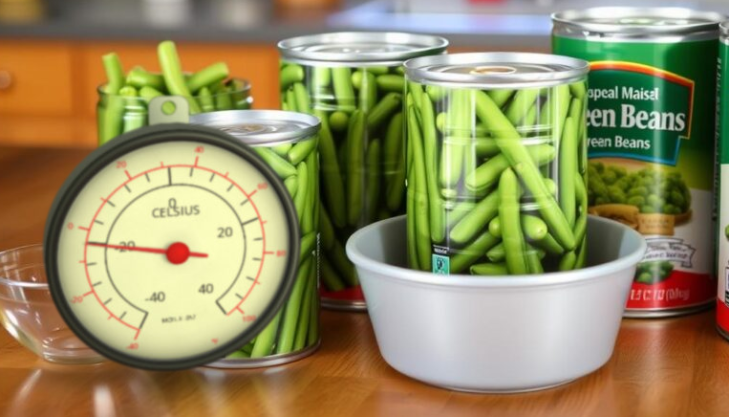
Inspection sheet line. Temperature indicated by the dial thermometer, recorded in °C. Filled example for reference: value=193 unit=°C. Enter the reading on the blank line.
value=-20 unit=°C
